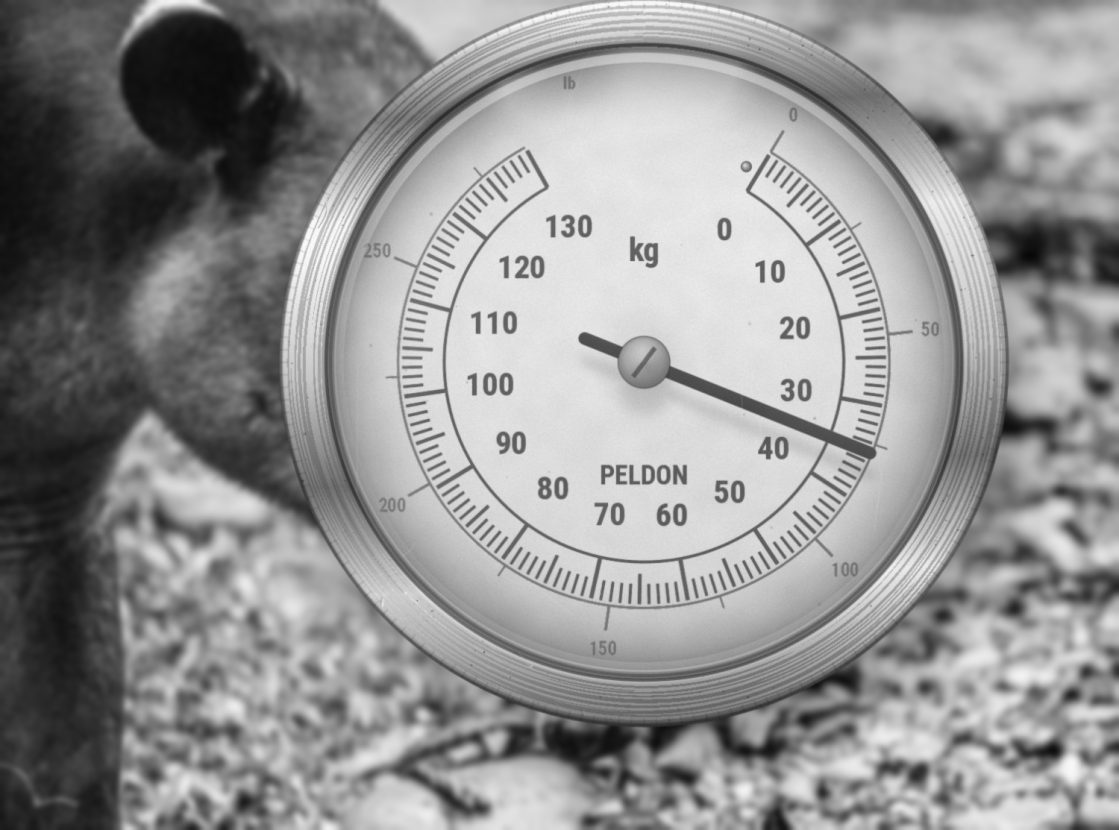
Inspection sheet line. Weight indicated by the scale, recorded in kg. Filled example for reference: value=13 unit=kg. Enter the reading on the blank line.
value=35 unit=kg
